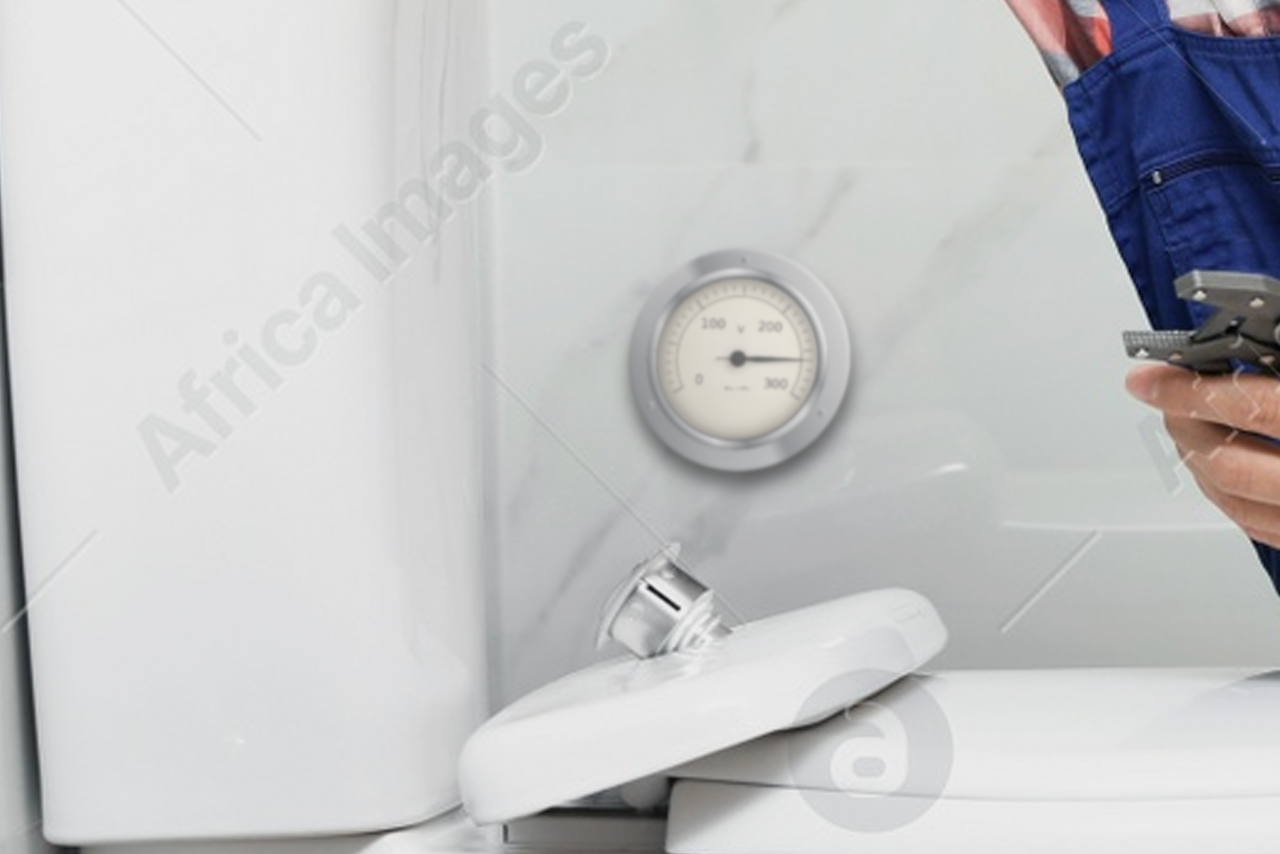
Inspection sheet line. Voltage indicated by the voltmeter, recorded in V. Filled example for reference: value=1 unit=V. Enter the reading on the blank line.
value=260 unit=V
